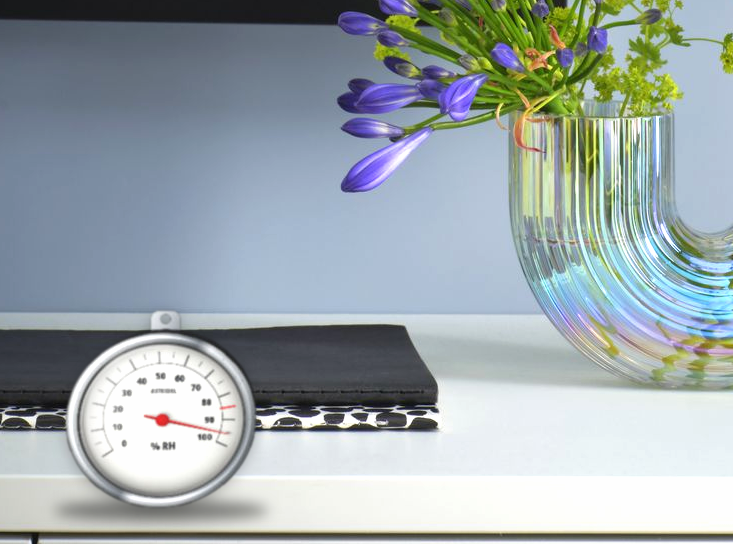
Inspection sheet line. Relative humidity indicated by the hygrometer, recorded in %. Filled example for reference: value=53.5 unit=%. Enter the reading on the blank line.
value=95 unit=%
